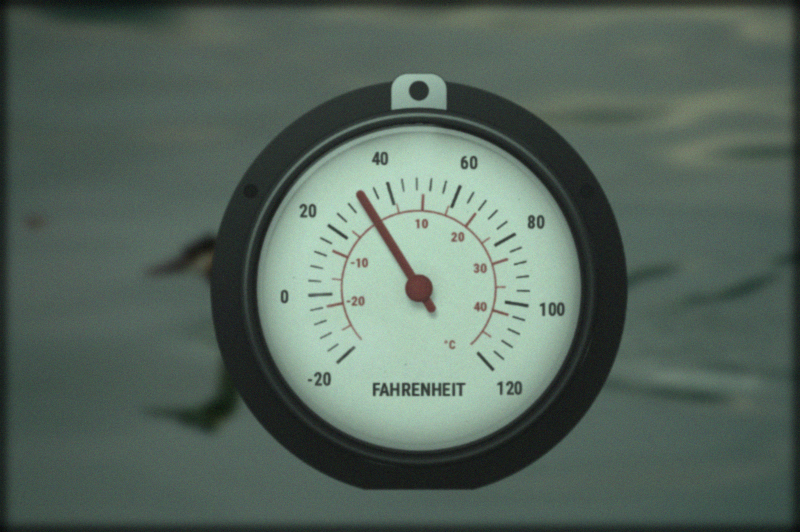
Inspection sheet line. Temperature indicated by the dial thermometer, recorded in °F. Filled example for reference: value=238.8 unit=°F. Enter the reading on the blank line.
value=32 unit=°F
